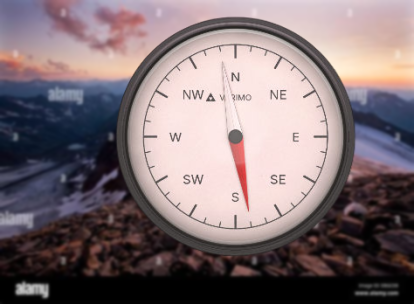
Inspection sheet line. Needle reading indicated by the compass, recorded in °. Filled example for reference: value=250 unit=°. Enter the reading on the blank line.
value=170 unit=°
